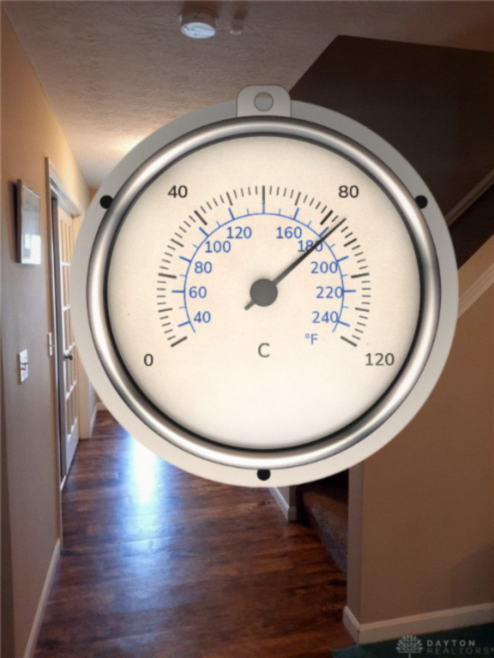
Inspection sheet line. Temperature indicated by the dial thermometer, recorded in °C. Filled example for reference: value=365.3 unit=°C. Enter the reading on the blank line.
value=84 unit=°C
